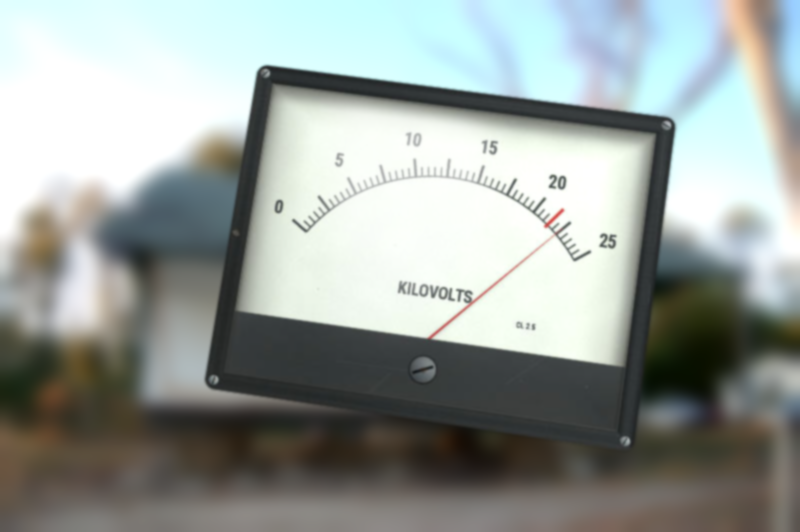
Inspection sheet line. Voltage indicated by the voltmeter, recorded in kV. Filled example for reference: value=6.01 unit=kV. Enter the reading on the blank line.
value=22.5 unit=kV
